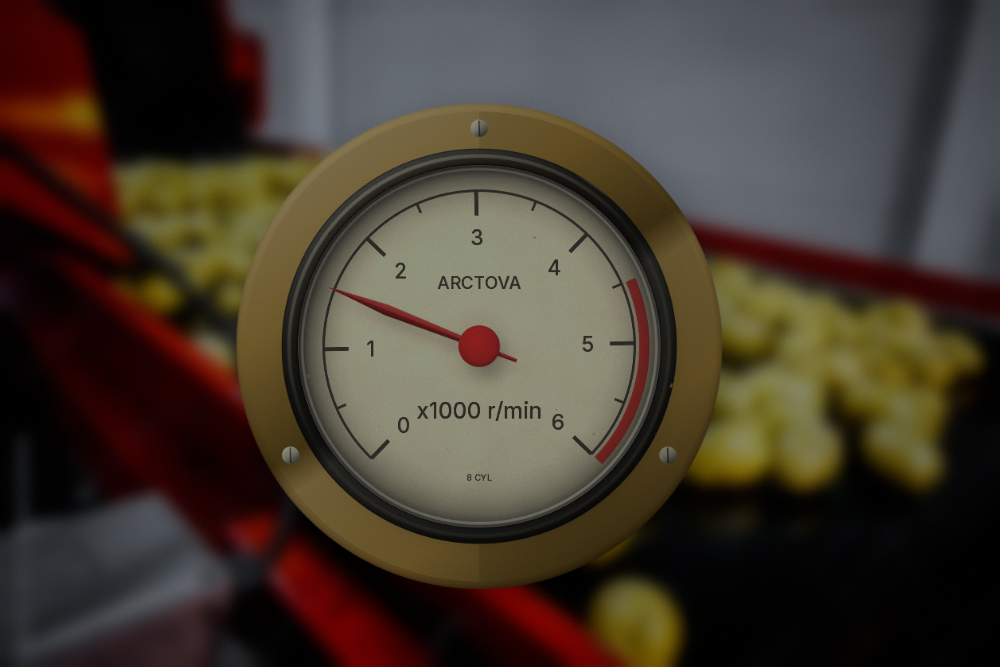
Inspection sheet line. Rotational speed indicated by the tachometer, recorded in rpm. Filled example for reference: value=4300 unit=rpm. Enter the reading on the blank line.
value=1500 unit=rpm
